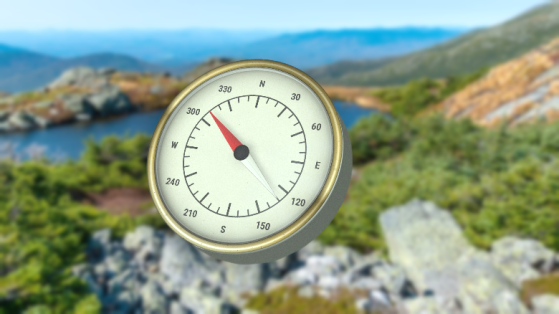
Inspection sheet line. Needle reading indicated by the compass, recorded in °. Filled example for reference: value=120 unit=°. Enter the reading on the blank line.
value=310 unit=°
